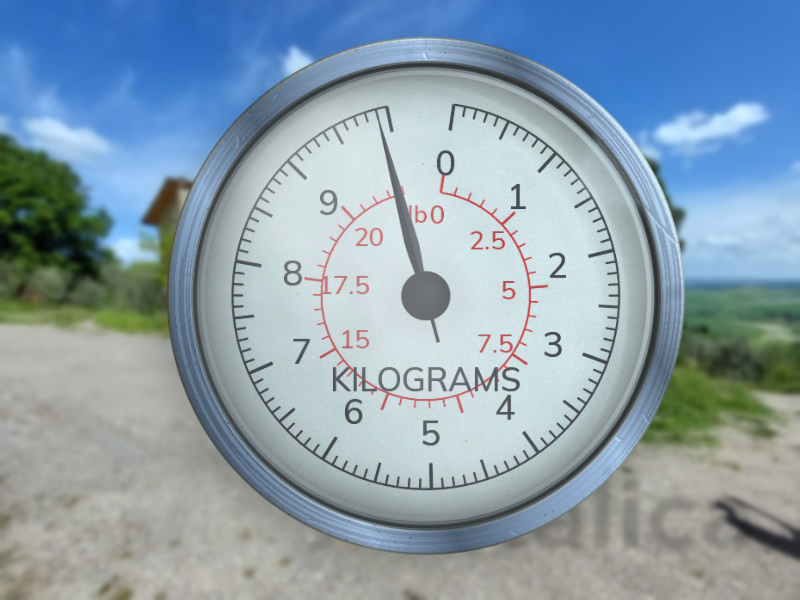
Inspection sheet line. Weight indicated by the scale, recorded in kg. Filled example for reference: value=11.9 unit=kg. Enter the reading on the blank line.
value=9.9 unit=kg
